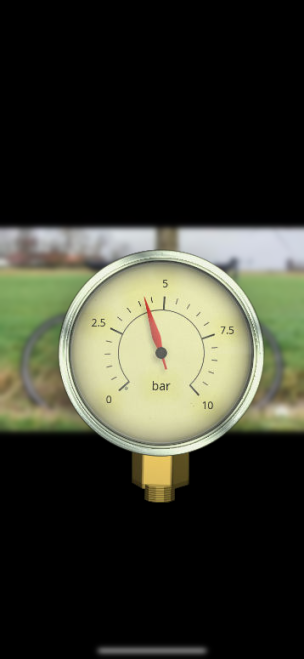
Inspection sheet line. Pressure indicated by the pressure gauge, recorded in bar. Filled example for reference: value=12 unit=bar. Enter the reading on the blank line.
value=4.25 unit=bar
